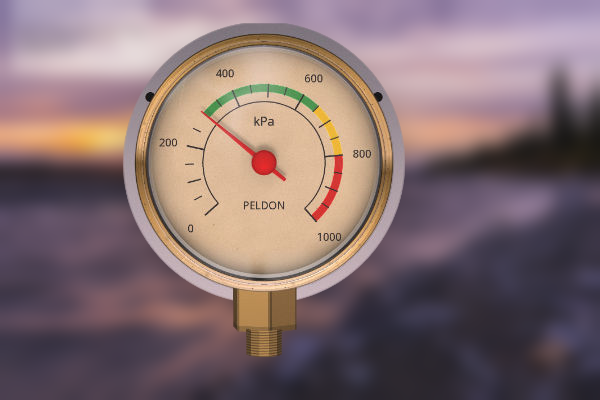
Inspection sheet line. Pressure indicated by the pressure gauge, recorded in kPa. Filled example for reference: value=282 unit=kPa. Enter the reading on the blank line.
value=300 unit=kPa
